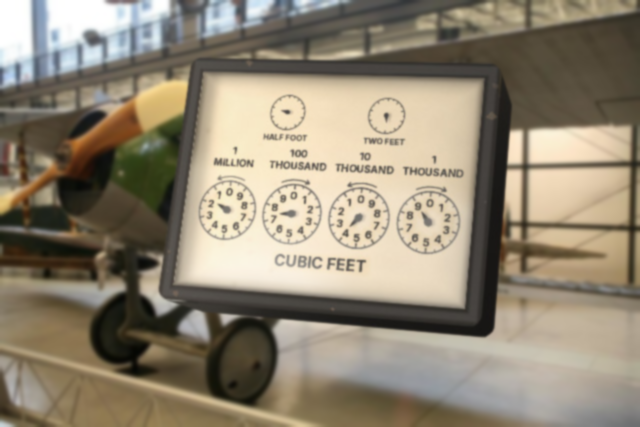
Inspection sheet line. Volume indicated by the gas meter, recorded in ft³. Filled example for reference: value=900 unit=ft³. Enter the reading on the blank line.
value=173900 unit=ft³
